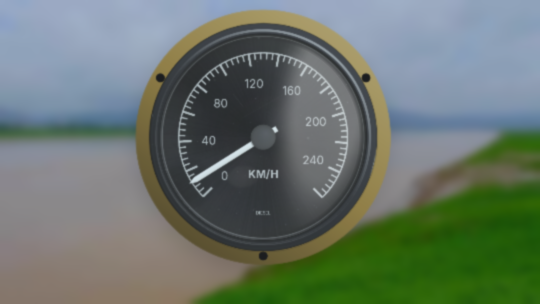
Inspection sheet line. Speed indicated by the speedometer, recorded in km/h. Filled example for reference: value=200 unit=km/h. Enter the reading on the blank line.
value=12 unit=km/h
